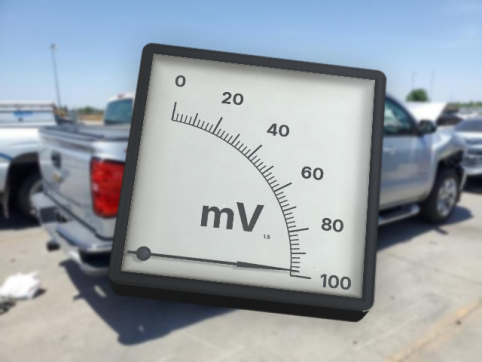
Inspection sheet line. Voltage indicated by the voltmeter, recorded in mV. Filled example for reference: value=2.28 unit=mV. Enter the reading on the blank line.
value=98 unit=mV
